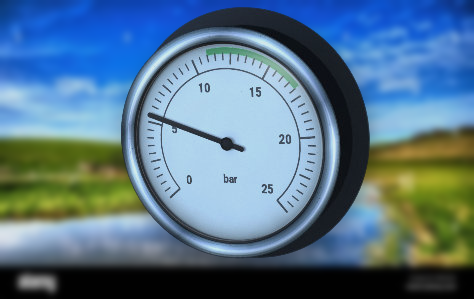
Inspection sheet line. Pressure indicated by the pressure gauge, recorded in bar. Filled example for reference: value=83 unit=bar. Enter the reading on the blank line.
value=5.5 unit=bar
